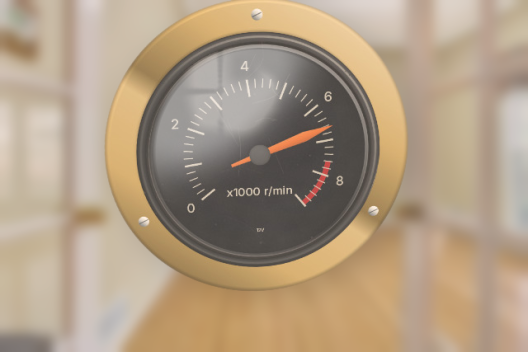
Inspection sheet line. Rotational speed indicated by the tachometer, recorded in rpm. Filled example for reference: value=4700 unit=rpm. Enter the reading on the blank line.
value=6600 unit=rpm
